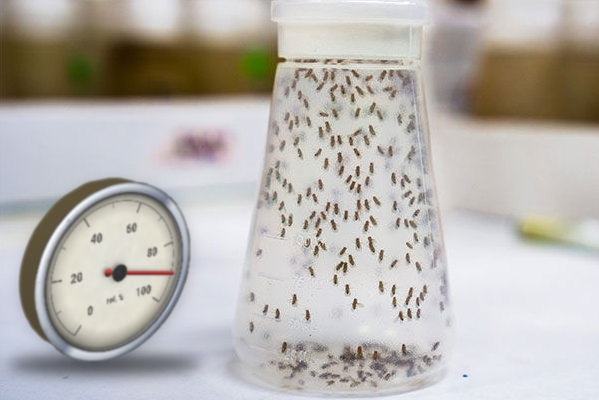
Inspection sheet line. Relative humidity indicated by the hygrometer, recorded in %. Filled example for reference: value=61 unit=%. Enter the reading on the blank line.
value=90 unit=%
